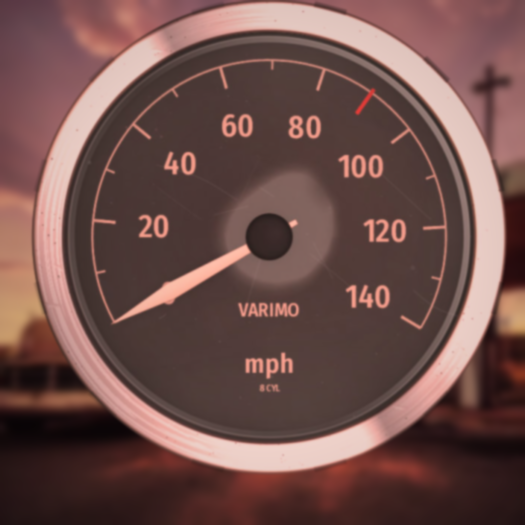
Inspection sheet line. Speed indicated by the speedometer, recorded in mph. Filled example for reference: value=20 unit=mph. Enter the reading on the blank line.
value=0 unit=mph
